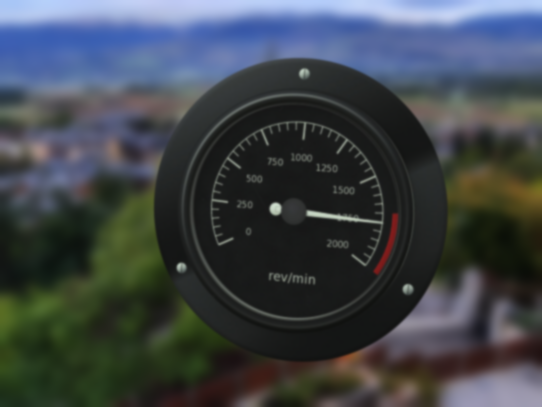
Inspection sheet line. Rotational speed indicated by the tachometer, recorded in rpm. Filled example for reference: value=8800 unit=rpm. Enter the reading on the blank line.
value=1750 unit=rpm
